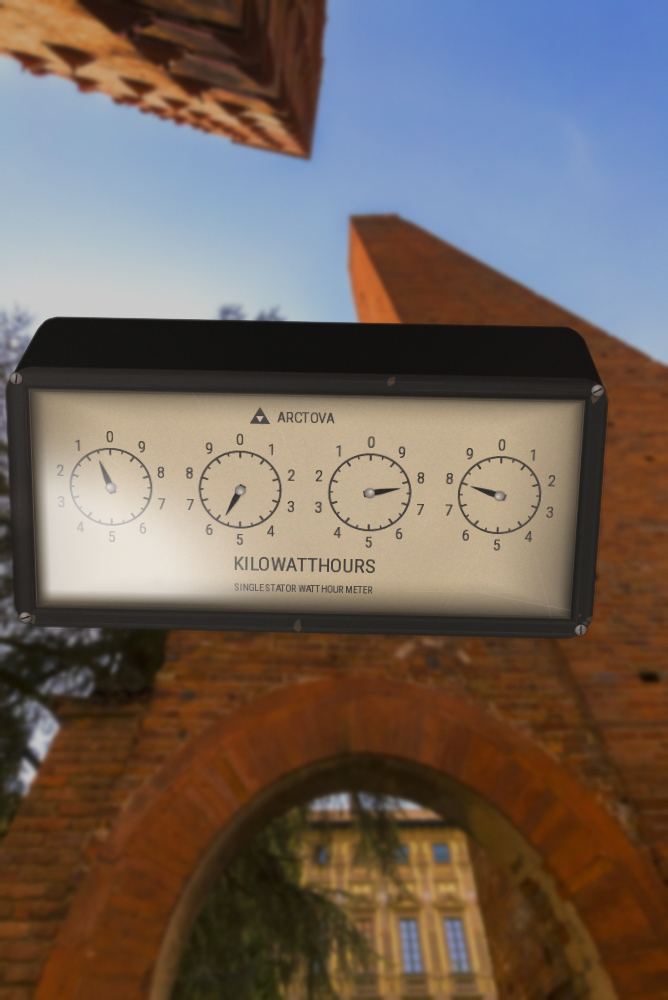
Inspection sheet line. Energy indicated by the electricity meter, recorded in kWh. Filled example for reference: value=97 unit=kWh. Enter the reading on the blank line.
value=578 unit=kWh
